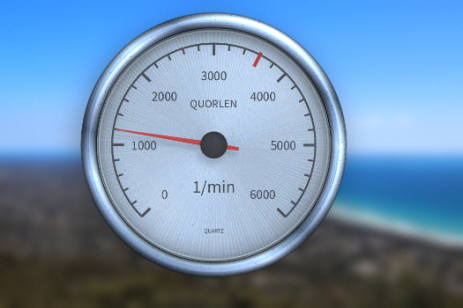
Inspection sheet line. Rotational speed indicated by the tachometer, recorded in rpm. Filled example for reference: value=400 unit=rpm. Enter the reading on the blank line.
value=1200 unit=rpm
